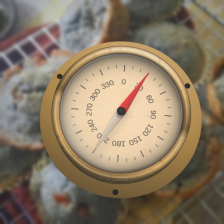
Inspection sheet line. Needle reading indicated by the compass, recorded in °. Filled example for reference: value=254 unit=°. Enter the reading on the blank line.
value=30 unit=°
